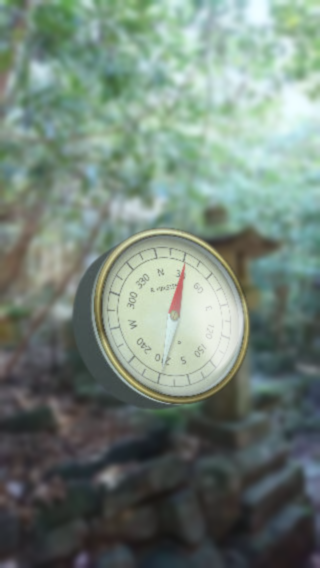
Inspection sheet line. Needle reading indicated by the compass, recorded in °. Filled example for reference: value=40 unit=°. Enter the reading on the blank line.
value=30 unit=°
